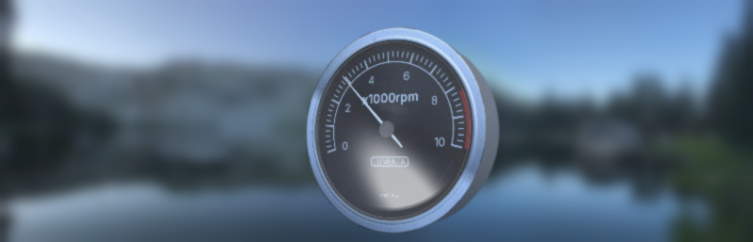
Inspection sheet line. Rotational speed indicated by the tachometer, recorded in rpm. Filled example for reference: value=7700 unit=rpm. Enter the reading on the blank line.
value=3000 unit=rpm
